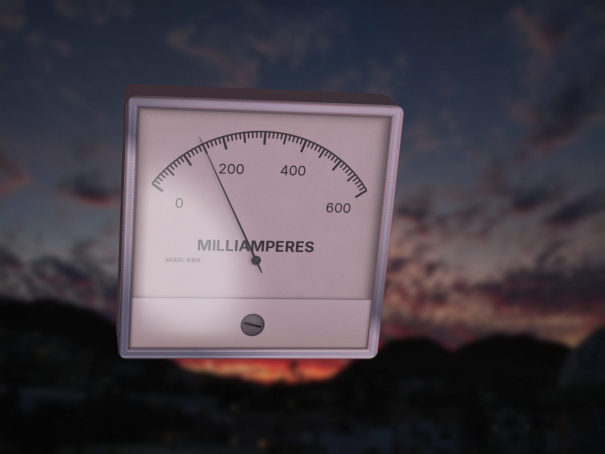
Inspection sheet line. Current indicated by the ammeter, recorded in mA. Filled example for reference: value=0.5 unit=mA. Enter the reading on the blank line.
value=150 unit=mA
